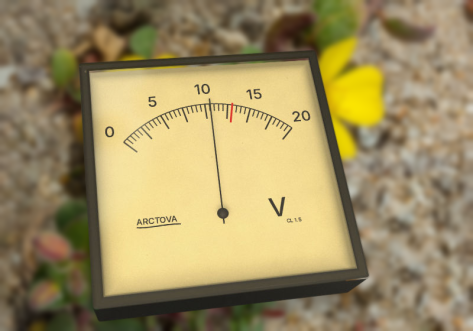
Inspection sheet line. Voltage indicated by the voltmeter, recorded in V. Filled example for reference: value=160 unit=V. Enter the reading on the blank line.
value=10.5 unit=V
